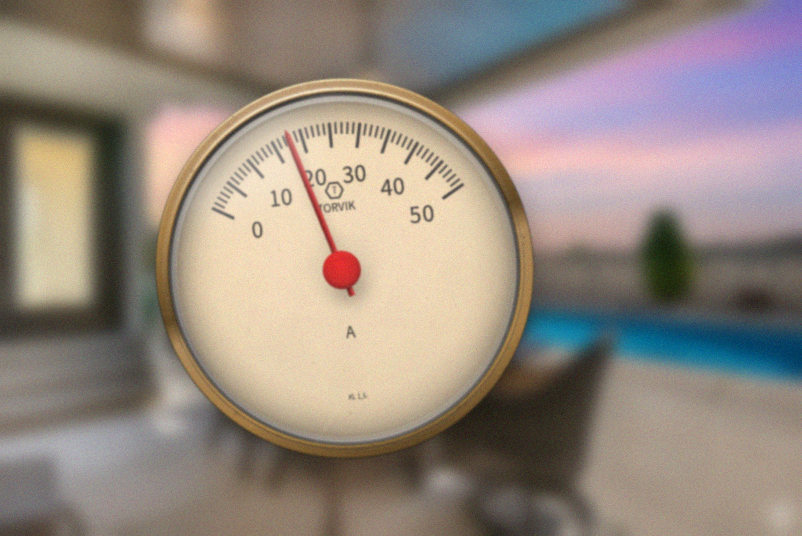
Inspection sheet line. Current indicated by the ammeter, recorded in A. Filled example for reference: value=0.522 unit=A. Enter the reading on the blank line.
value=18 unit=A
